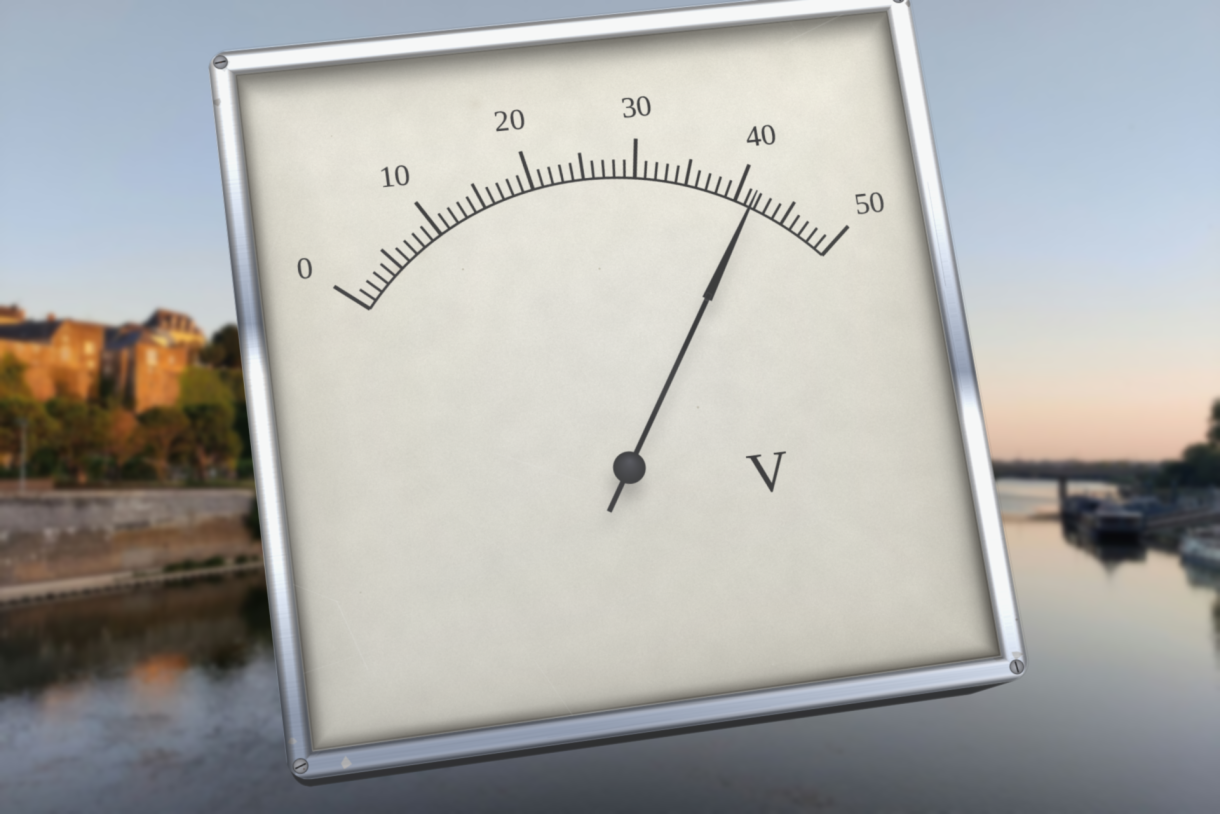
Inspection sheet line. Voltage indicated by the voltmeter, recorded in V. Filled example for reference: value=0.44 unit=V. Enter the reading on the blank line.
value=41.5 unit=V
